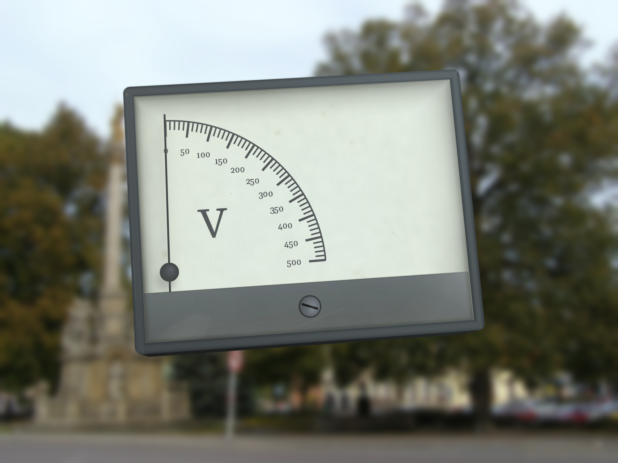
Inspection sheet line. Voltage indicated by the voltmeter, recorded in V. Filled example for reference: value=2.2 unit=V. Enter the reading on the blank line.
value=0 unit=V
